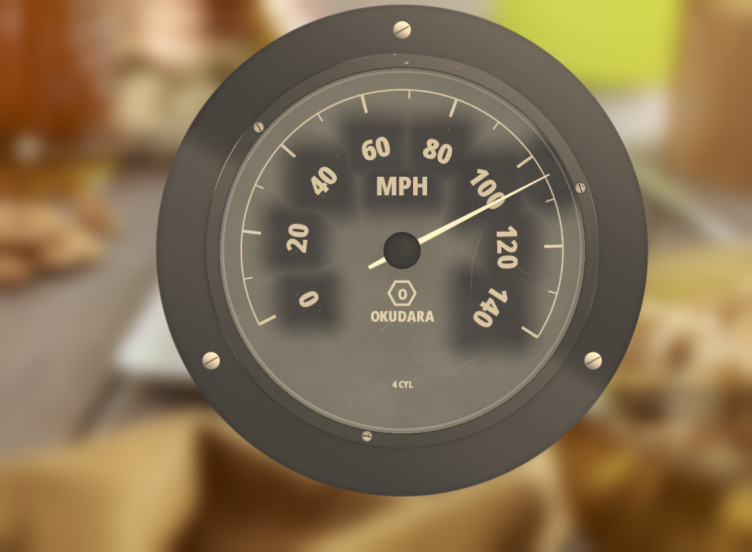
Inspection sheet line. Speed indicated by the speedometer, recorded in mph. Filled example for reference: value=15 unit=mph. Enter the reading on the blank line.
value=105 unit=mph
